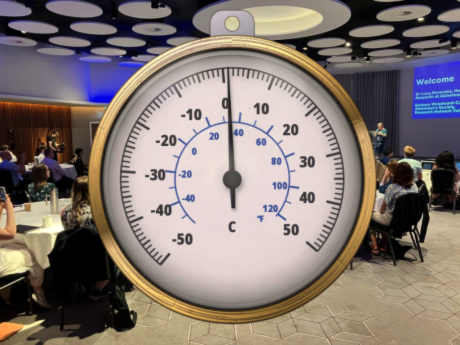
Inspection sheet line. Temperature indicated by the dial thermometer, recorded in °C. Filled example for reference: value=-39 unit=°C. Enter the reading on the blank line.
value=1 unit=°C
